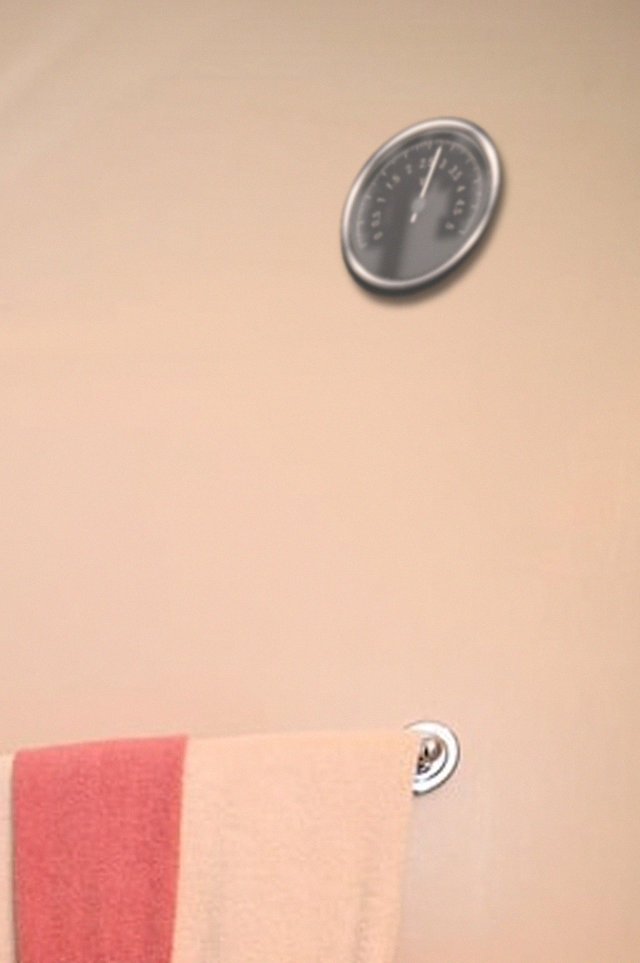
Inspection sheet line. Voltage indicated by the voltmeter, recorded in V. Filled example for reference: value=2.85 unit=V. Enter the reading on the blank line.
value=2.75 unit=V
